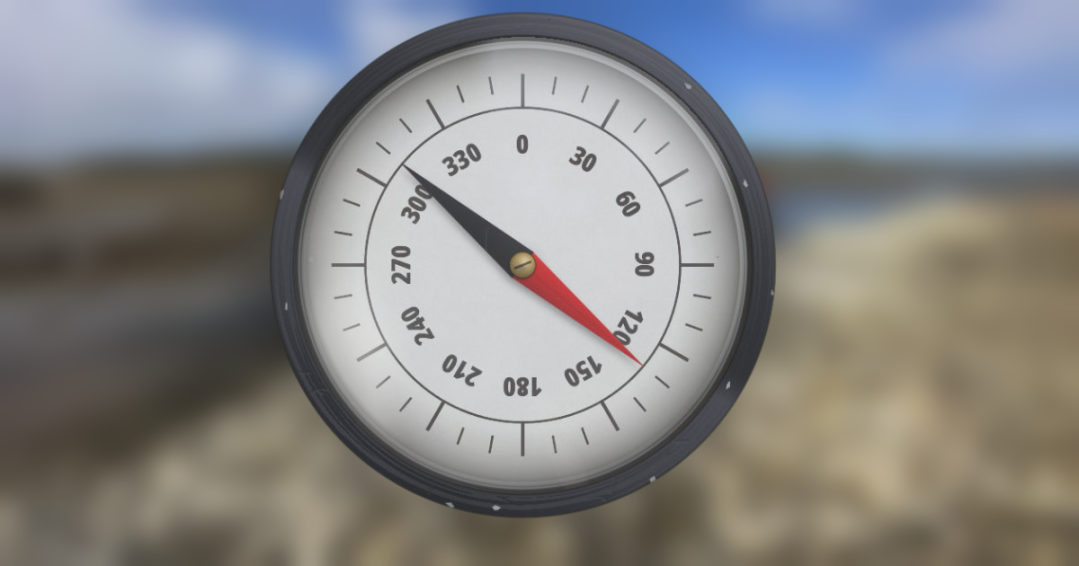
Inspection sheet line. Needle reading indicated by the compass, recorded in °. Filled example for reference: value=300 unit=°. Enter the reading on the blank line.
value=130 unit=°
